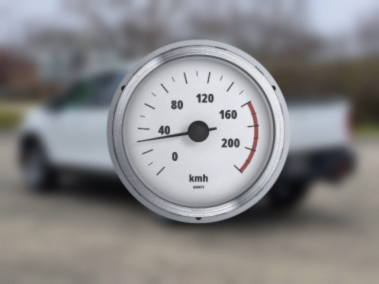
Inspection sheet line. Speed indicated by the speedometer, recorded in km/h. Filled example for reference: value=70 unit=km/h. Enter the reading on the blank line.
value=30 unit=km/h
